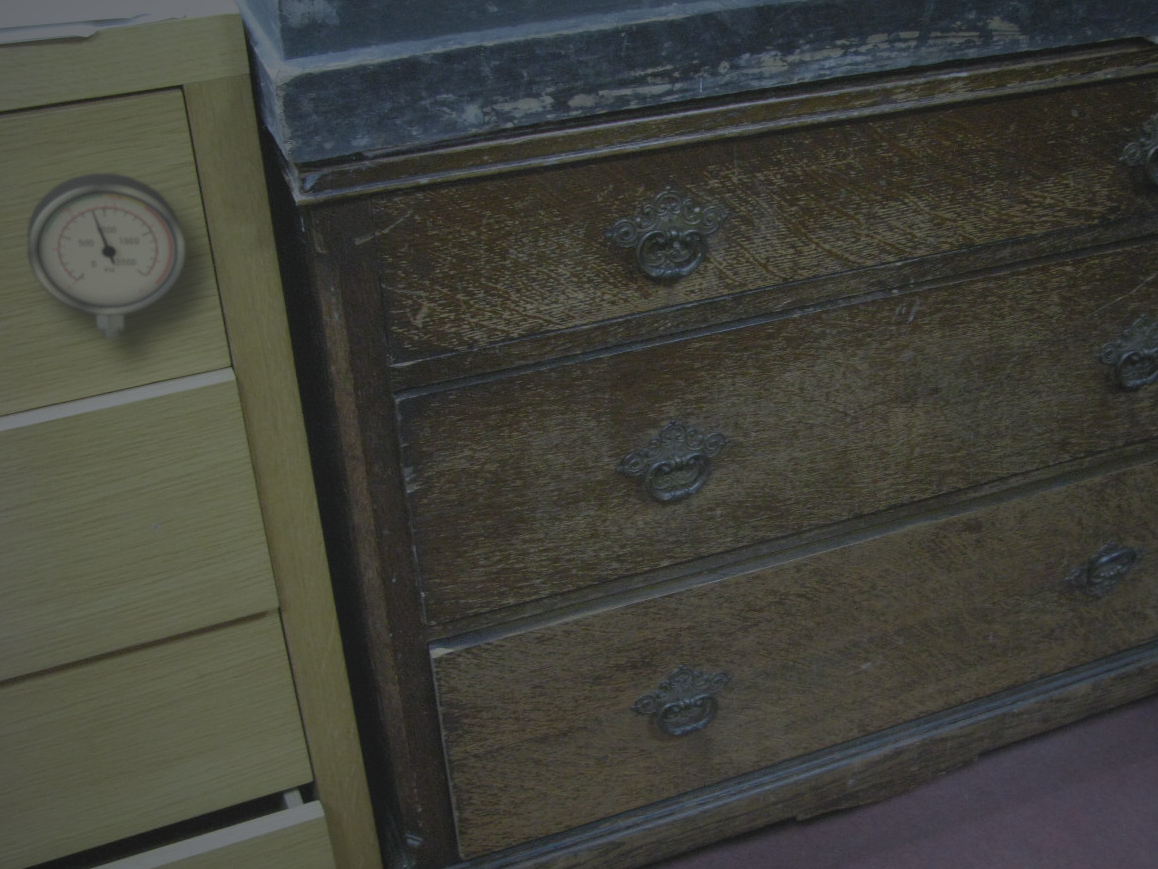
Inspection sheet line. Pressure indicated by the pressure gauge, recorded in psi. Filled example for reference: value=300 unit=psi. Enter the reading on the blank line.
value=900 unit=psi
